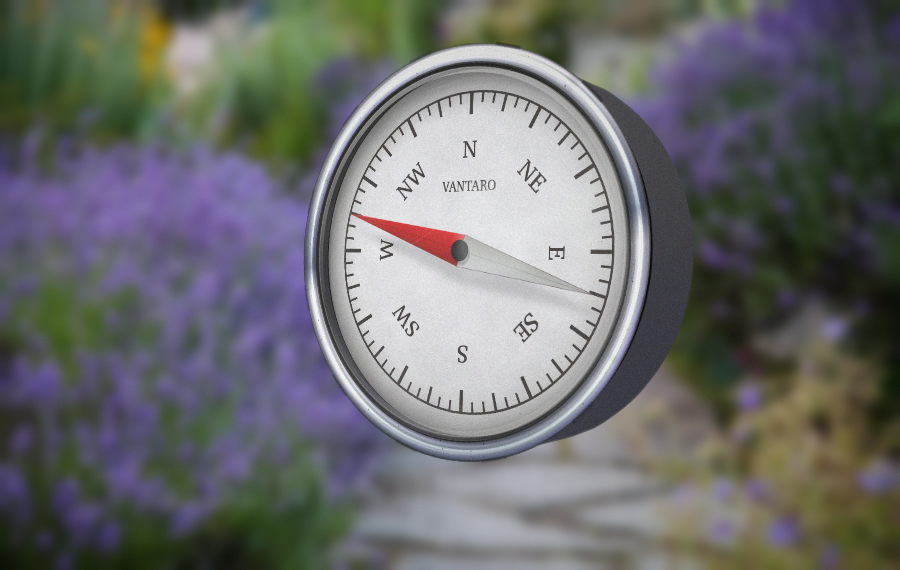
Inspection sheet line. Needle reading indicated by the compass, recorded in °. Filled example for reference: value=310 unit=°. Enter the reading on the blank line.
value=285 unit=°
